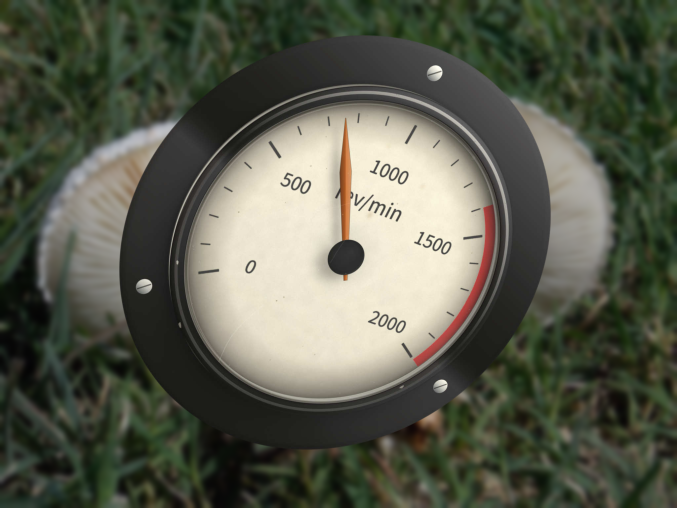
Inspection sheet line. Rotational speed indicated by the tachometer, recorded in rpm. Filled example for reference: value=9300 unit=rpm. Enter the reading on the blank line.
value=750 unit=rpm
